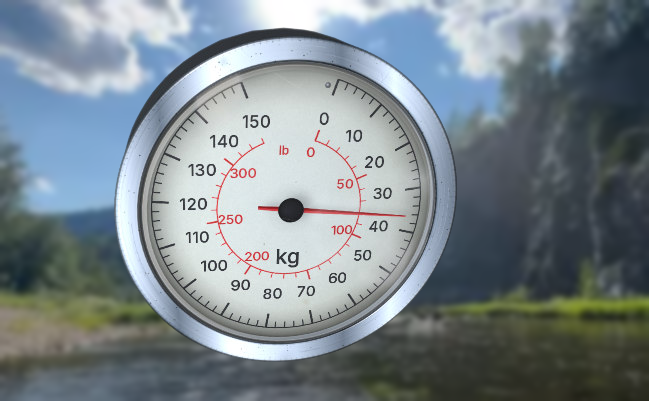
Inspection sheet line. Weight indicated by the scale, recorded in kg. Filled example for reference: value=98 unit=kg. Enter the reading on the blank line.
value=36 unit=kg
